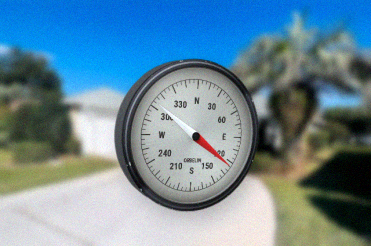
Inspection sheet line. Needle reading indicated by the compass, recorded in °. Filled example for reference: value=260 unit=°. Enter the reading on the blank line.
value=125 unit=°
